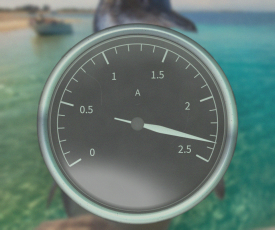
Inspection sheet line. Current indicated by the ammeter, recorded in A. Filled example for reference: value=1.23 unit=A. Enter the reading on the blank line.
value=2.35 unit=A
